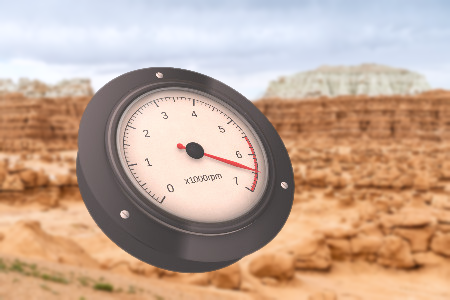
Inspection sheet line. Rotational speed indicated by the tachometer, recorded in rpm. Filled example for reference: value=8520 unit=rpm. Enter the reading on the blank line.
value=6500 unit=rpm
